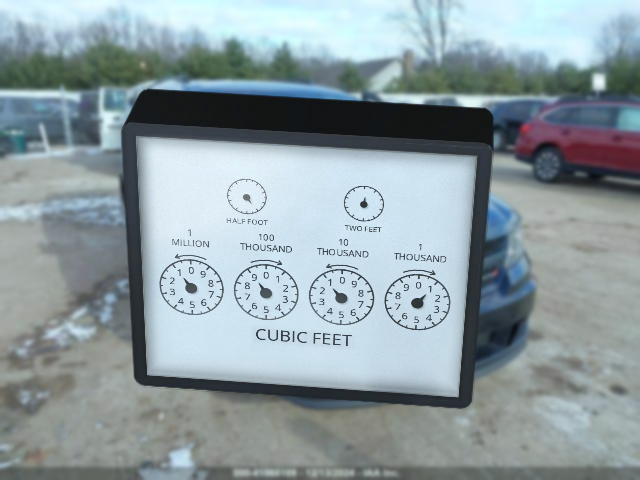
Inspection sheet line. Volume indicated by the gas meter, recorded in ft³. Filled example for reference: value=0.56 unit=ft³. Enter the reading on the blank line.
value=91100 unit=ft³
